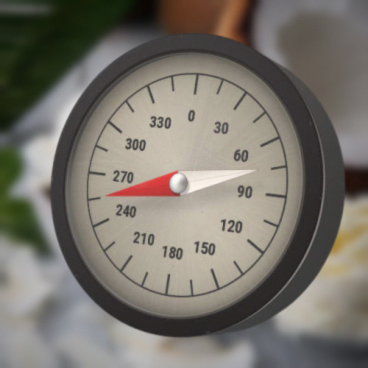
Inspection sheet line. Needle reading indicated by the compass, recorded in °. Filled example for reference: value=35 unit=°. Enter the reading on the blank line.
value=255 unit=°
